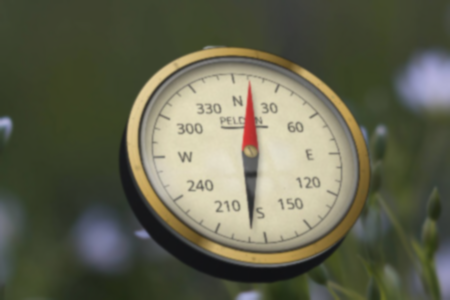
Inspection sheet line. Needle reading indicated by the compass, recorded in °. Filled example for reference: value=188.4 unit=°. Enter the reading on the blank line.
value=10 unit=°
